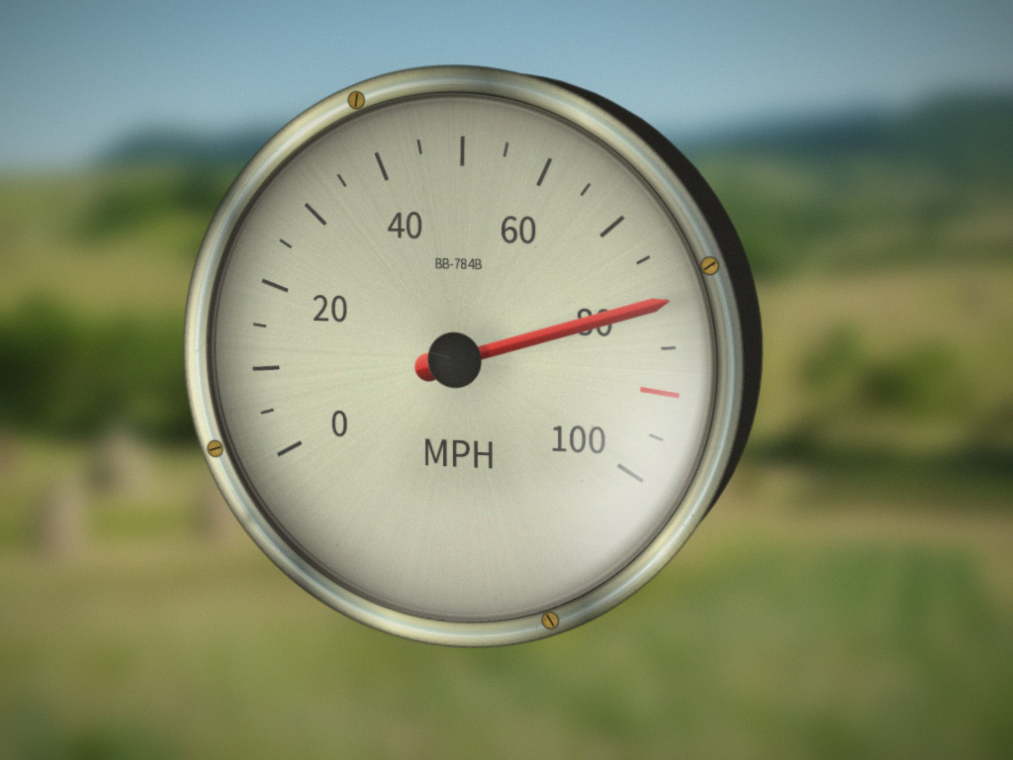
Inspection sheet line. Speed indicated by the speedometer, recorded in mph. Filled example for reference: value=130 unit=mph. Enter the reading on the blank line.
value=80 unit=mph
